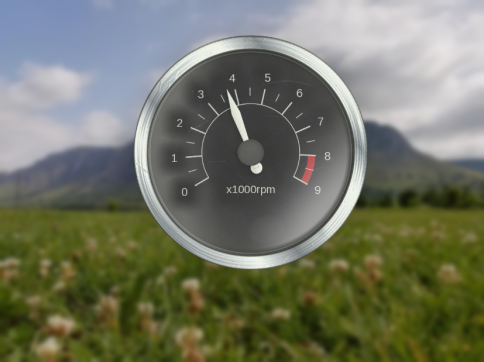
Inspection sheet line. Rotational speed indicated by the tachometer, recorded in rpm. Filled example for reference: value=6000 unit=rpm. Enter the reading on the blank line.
value=3750 unit=rpm
